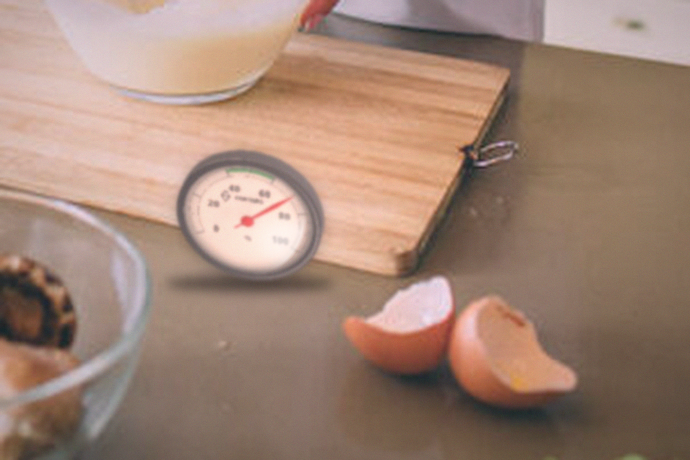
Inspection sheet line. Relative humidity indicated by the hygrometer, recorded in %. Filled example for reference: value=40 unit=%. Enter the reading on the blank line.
value=70 unit=%
